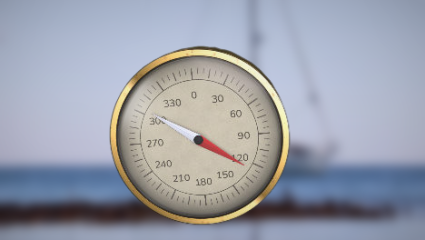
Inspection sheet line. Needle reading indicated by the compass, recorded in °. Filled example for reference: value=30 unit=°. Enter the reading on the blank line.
value=125 unit=°
